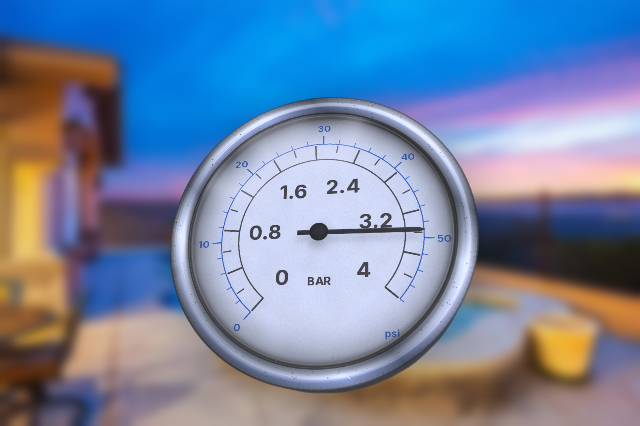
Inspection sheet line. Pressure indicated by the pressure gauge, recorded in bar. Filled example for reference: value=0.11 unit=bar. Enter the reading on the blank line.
value=3.4 unit=bar
